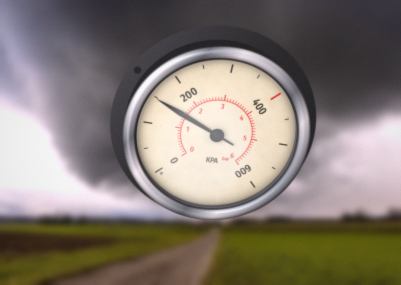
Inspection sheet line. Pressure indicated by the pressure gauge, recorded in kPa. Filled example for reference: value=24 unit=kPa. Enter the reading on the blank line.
value=150 unit=kPa
